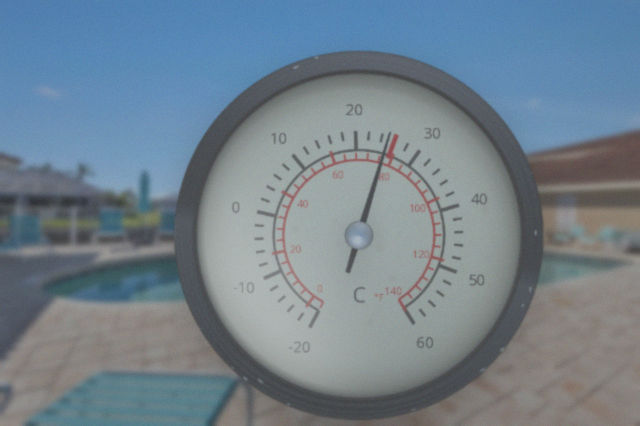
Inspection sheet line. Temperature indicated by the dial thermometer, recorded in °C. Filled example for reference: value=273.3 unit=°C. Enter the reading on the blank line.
value=25 unit=°C
